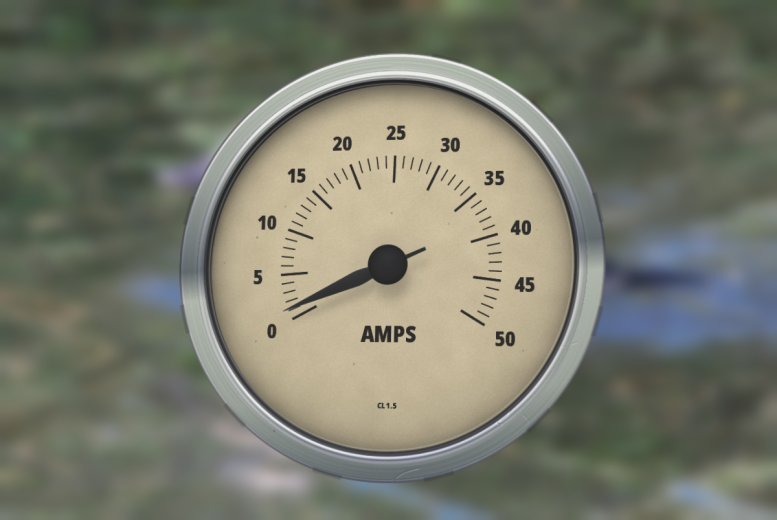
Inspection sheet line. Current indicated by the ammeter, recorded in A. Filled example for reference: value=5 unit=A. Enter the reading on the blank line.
value=1 unit=A
